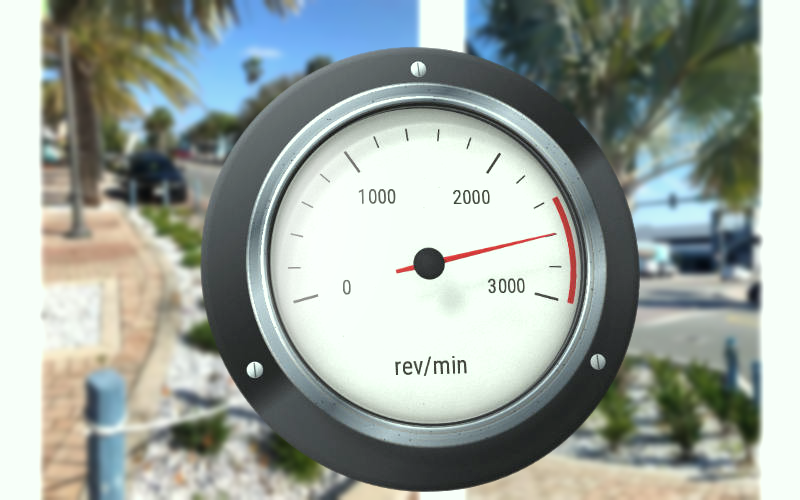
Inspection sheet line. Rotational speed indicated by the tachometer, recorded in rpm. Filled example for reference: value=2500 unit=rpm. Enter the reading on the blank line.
value=2600 unit=rpm
